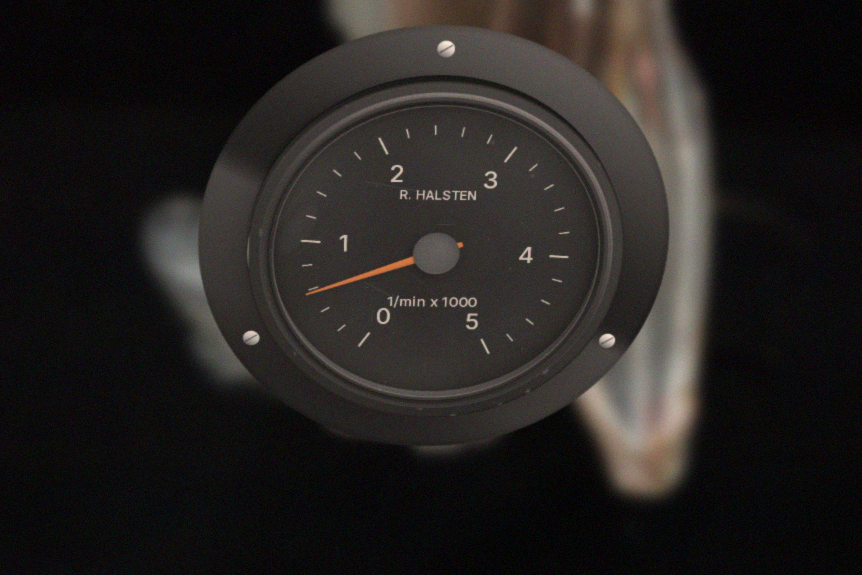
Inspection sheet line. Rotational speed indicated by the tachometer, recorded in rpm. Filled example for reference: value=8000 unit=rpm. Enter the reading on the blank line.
value=600 unit=rpm
